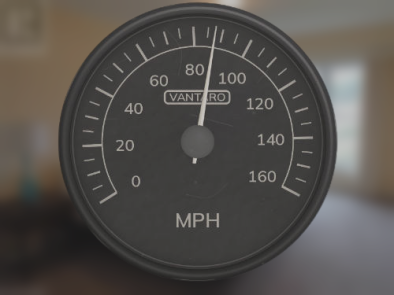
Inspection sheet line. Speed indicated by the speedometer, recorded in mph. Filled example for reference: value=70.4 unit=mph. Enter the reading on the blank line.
value=87.5 unit=mph
